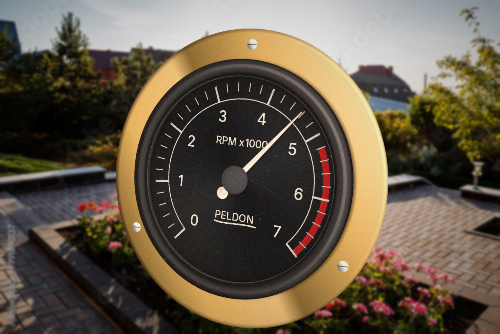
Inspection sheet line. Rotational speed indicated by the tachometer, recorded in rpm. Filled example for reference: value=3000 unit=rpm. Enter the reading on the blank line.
value=4600 unit=rpm
